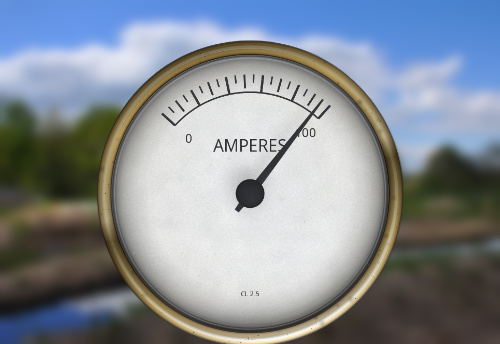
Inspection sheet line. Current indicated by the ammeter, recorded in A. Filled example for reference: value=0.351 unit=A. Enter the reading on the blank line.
value=95 unit=A
